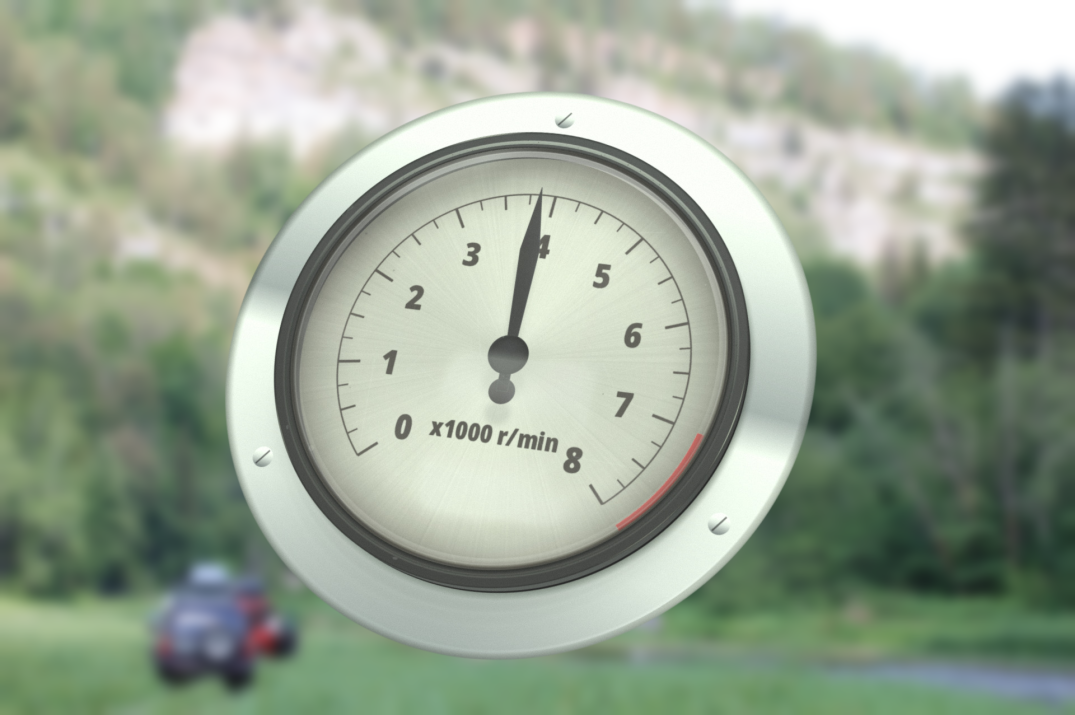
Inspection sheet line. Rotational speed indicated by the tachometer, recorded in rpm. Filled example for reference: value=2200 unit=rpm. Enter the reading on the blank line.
value=3875 unit=rpm
